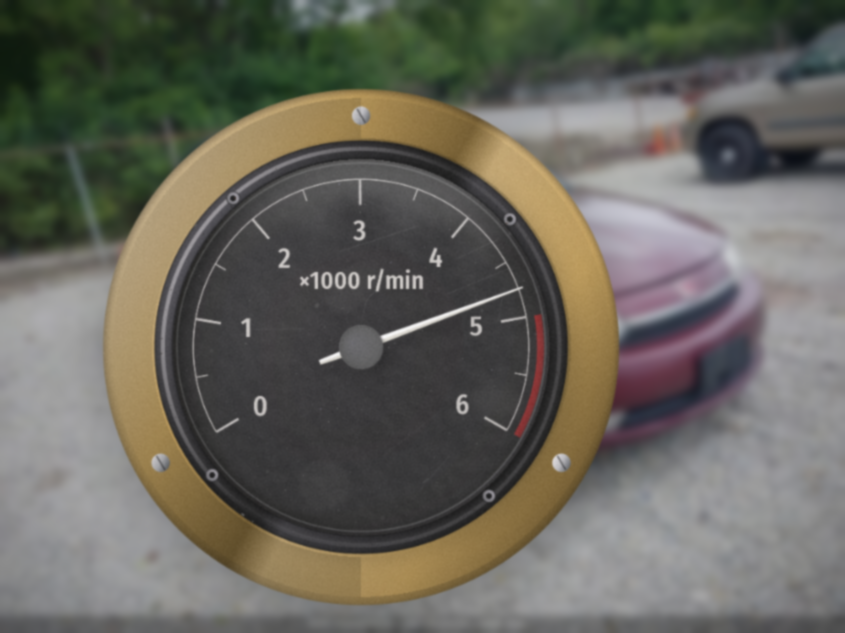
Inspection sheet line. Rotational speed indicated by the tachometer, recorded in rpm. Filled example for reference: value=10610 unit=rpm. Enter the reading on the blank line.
value=4750 unit=rpm
